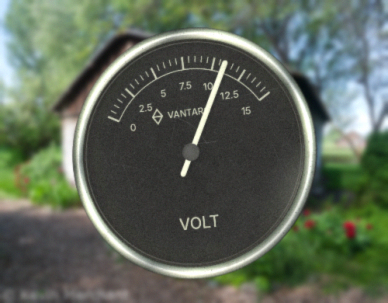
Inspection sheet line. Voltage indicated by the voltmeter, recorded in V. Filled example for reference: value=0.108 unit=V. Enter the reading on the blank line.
value=11 unit=V
